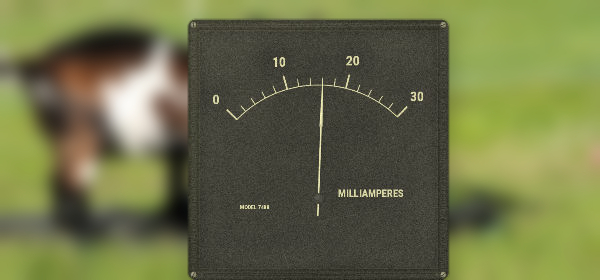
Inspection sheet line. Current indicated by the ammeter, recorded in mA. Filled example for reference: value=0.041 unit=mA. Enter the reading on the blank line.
value=16 unit=mA
